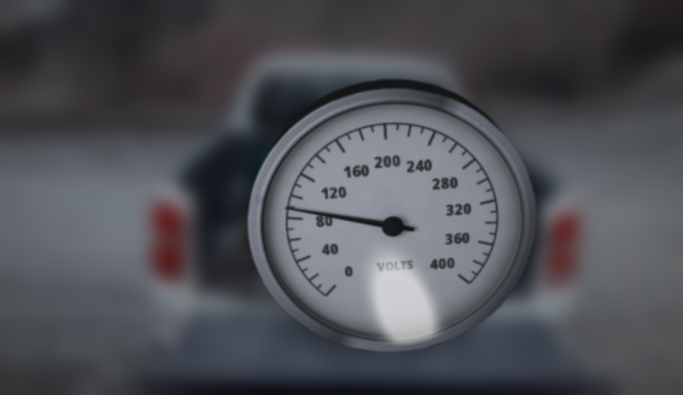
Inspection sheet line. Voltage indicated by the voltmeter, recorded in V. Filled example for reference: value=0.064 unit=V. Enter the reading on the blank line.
value=90 unit=V
